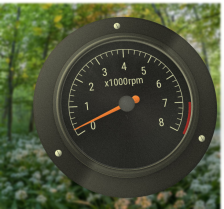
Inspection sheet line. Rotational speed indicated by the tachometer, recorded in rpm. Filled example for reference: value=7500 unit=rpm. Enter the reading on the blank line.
value=200 unit=rpm
